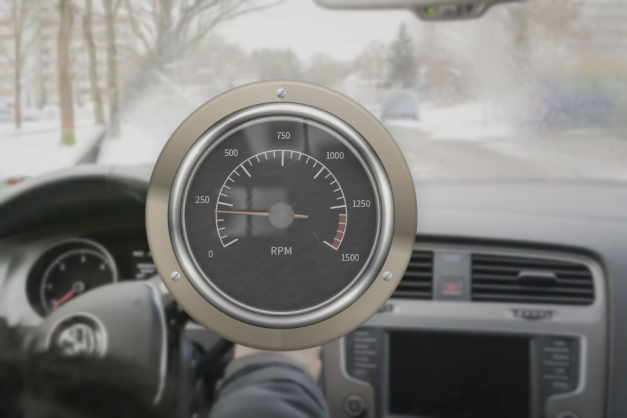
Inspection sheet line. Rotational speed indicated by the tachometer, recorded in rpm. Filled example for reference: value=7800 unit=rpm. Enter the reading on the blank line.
value=200 unit=rpm
